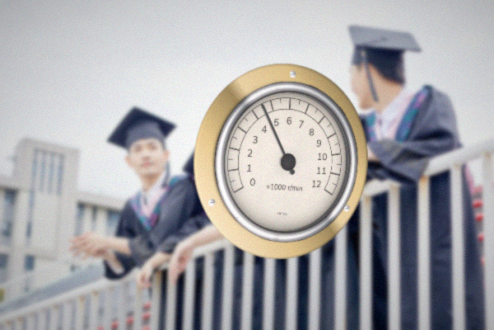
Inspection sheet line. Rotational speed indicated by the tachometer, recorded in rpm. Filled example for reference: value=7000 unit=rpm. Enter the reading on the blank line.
value=4500 unit=rpm
